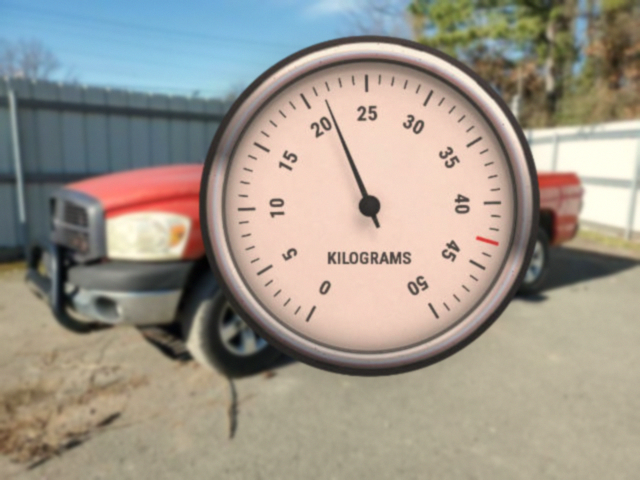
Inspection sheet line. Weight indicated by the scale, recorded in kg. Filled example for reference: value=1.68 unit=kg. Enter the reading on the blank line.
value=21.5 unit=kg
